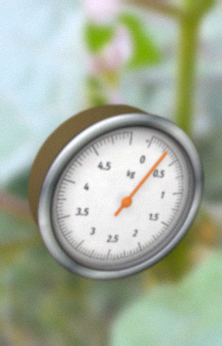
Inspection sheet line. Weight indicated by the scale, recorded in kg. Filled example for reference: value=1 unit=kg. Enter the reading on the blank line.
value=0.25 unit=kg
